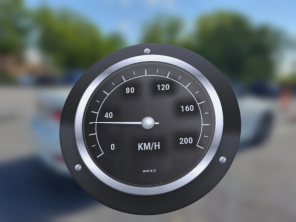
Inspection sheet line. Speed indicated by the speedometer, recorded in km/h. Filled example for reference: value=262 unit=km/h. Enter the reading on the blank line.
value=30 unit=km/h
